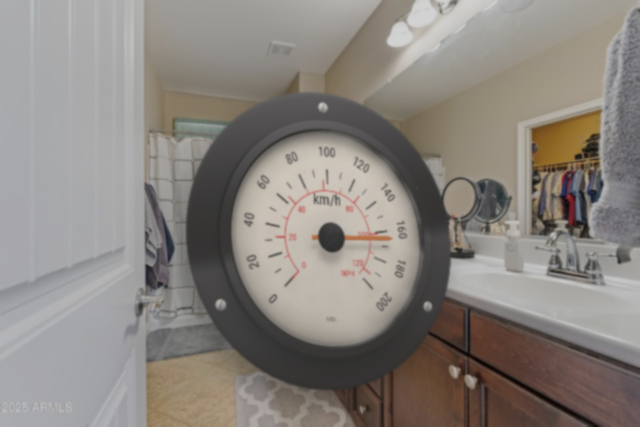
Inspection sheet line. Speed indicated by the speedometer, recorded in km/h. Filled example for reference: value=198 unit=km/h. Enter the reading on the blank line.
value=165 unit=km/h
